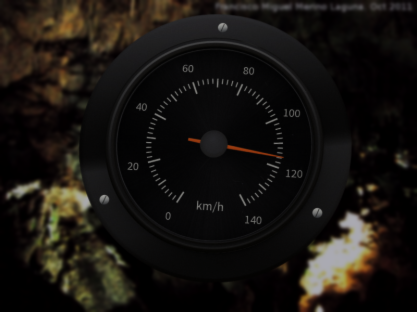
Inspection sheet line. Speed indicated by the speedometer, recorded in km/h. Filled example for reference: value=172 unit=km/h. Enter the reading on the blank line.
value=116 unit=km/h
